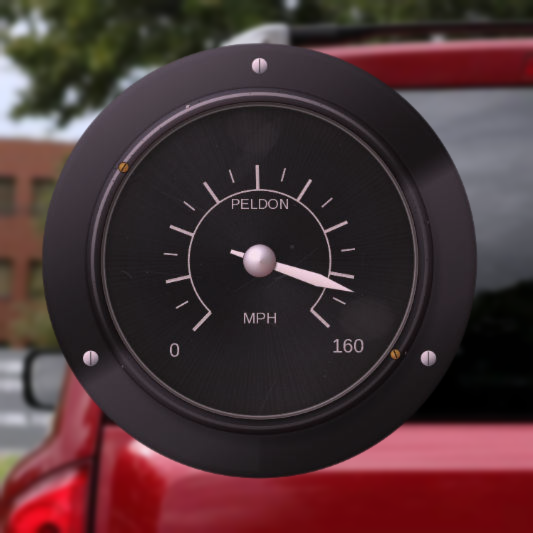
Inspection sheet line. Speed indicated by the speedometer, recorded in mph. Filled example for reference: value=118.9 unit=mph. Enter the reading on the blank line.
value=145 unit=mph
